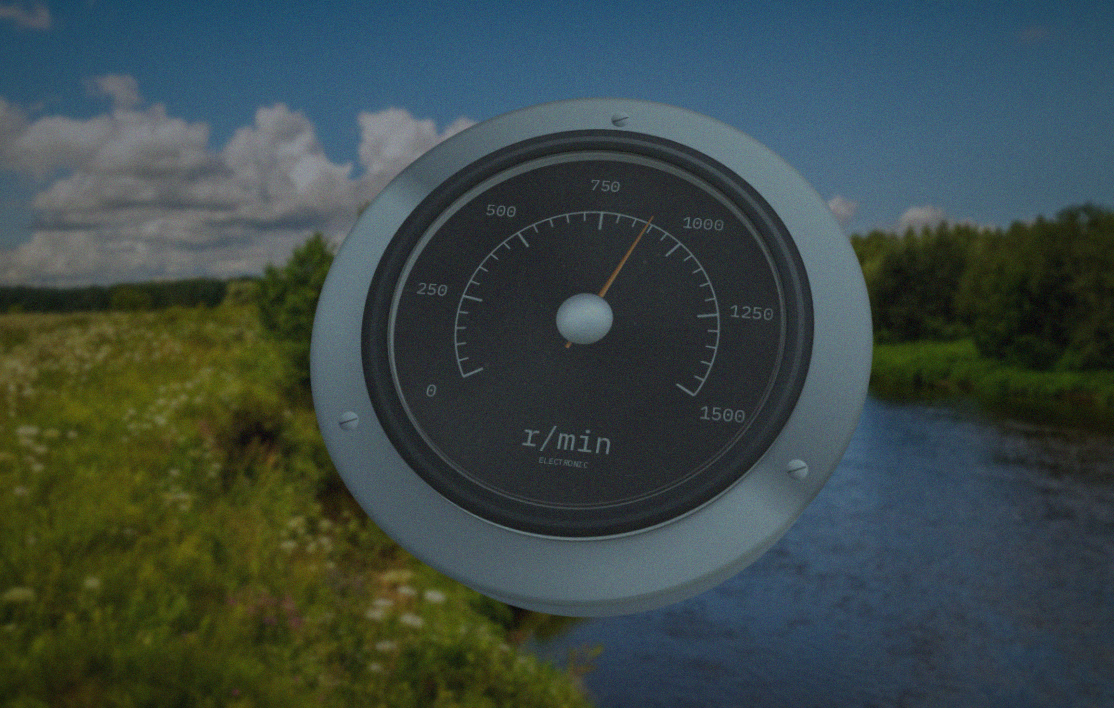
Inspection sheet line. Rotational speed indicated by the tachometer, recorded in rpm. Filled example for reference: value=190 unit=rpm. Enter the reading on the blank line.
value=900 unit=rpm
